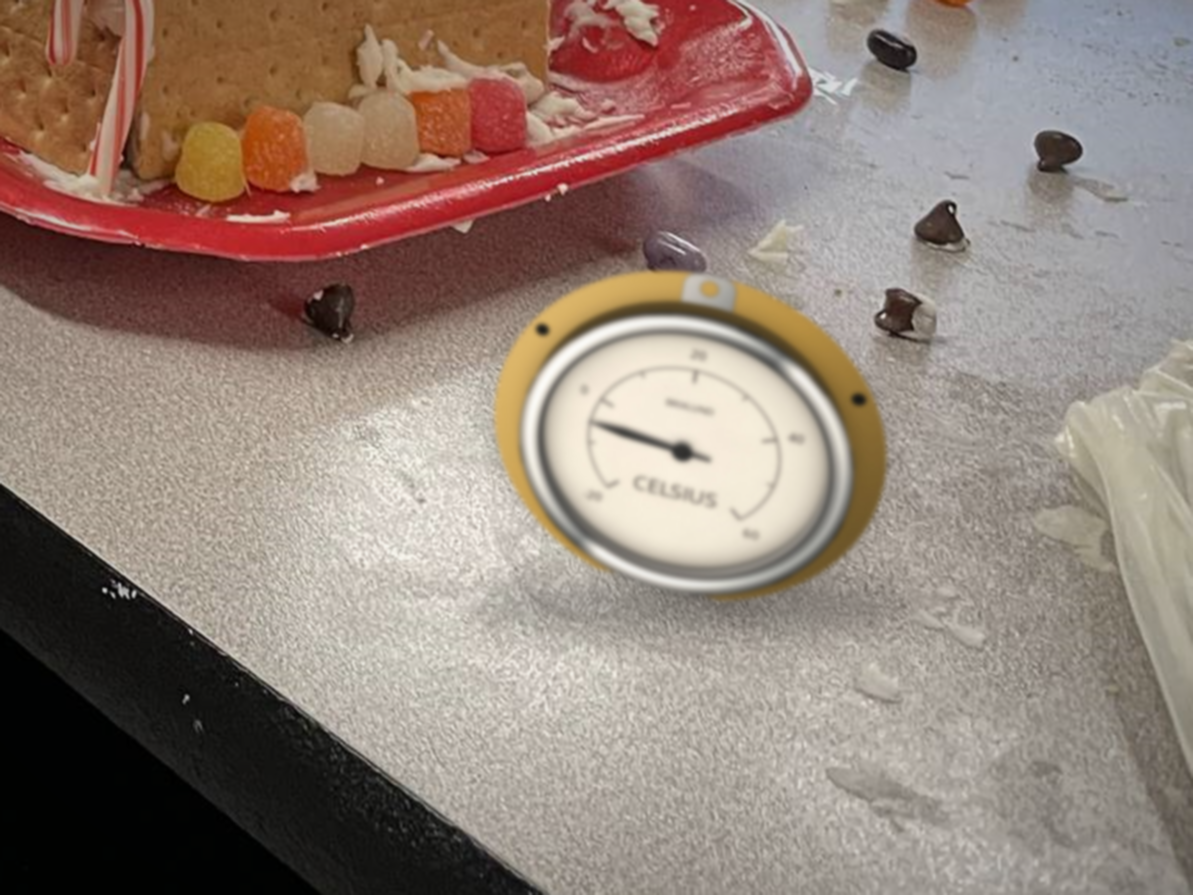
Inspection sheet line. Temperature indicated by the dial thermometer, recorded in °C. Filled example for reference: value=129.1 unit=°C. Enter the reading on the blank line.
value=-5 unit=°C
